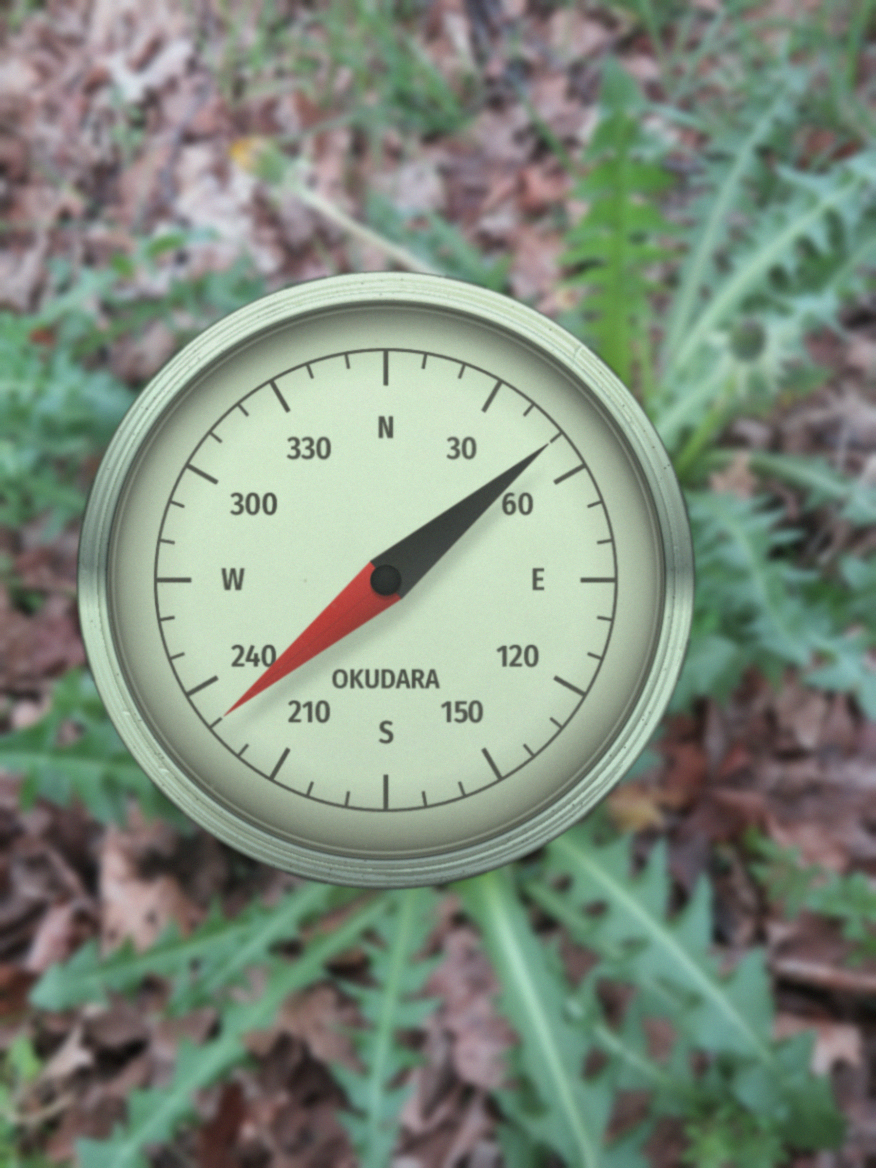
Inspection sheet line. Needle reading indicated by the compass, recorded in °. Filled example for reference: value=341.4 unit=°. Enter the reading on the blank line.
value=230 unit=°
